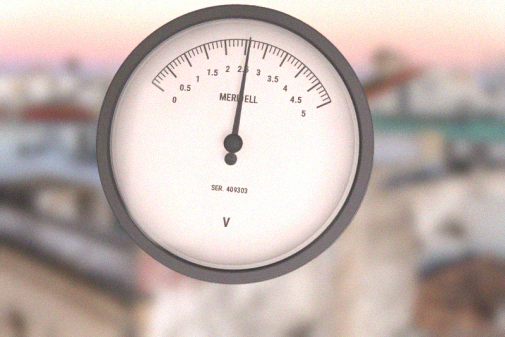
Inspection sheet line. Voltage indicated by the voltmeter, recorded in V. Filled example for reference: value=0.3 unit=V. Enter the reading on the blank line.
value=2.6 unit=V
